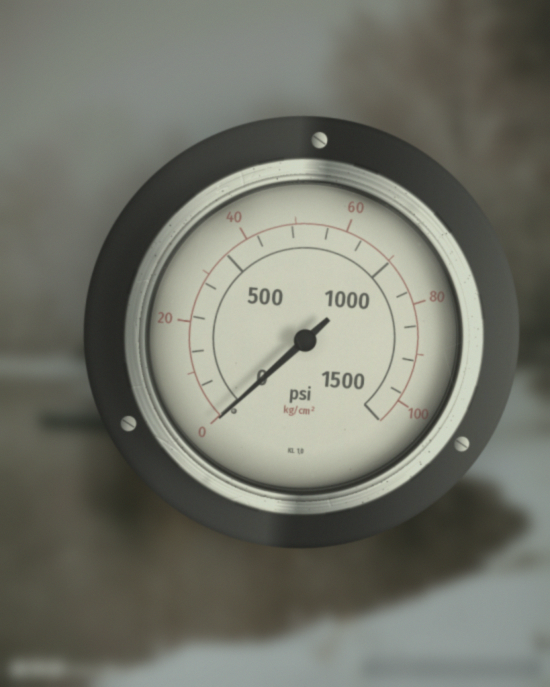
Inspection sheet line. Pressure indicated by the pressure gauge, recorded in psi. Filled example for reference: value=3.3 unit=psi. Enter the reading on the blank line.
value=0 unit=psi
